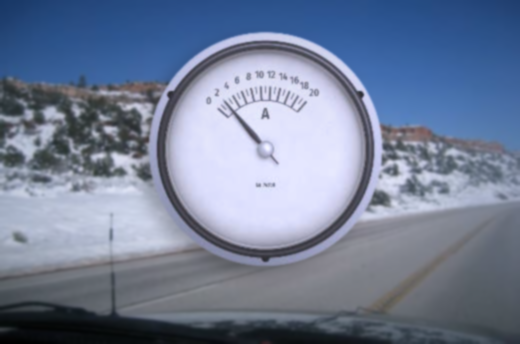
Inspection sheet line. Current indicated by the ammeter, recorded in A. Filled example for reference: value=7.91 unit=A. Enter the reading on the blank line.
value=2 unit=A
